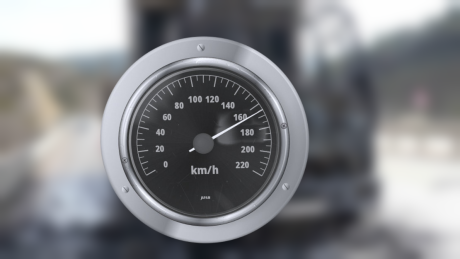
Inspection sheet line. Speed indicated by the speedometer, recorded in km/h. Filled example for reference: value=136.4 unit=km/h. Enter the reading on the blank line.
value=165 unit=km/h
